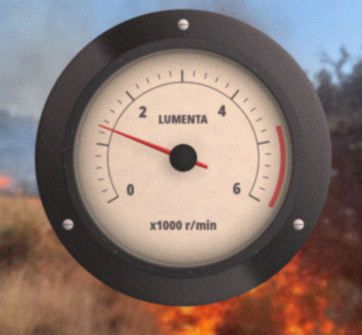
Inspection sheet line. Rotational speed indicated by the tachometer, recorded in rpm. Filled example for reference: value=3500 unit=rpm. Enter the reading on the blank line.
value=1300 unit=rpm
